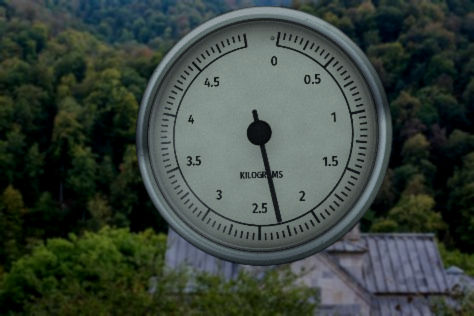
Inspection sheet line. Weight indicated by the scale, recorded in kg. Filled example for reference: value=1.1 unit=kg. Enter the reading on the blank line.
value=2.3 unit=kg
